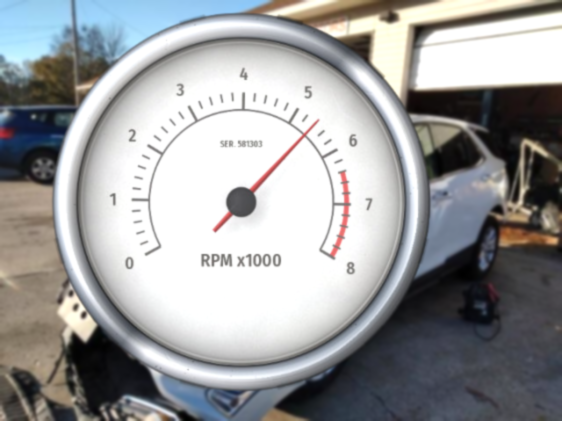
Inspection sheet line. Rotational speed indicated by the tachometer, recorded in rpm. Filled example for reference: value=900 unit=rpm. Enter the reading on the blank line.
value=5400 unit=rpm
